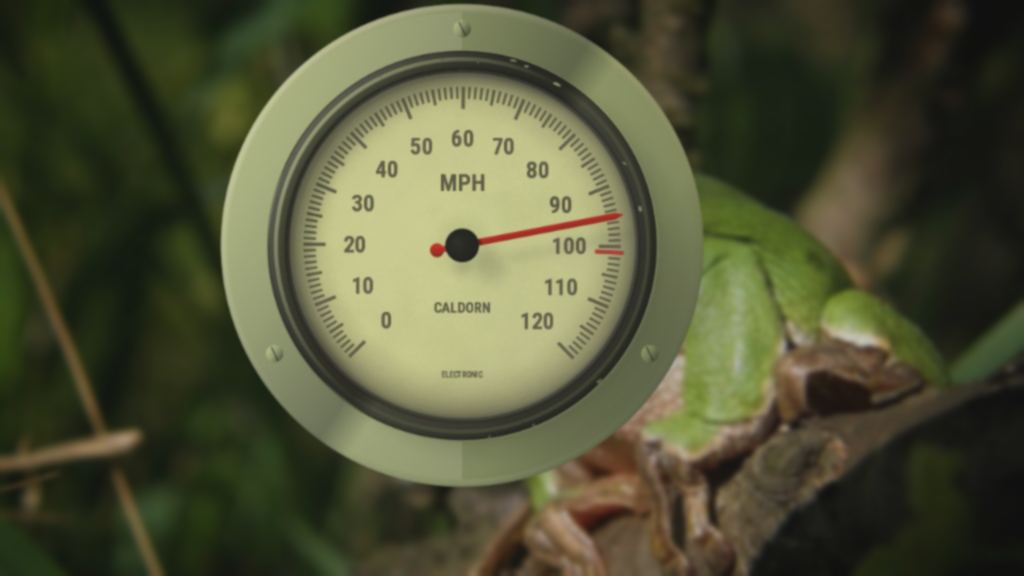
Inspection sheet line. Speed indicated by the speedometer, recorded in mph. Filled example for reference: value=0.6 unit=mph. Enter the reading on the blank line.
value=95 unit=mph
